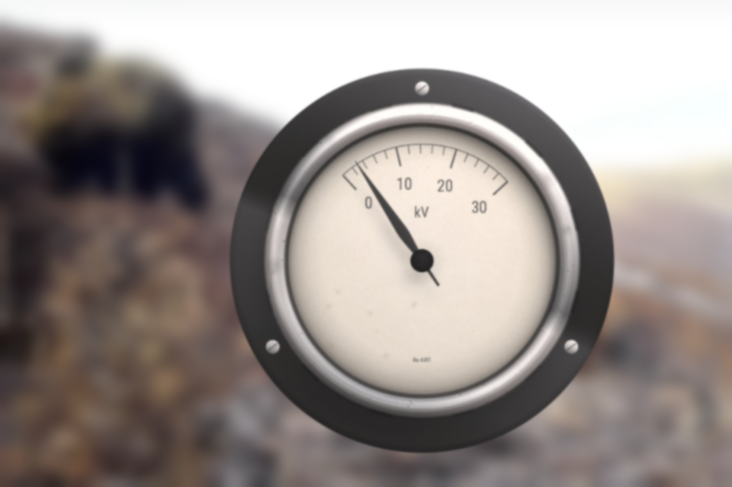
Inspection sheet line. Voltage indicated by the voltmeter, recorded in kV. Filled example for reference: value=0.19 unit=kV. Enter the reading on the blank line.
value=3 unit=kV
